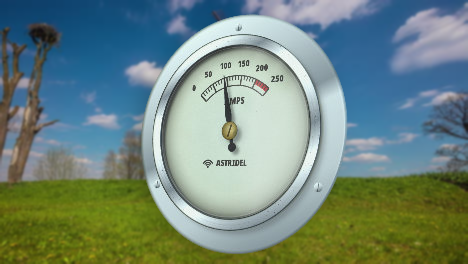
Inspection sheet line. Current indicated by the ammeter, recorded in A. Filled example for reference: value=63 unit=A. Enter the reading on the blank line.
value=100 unit=A
